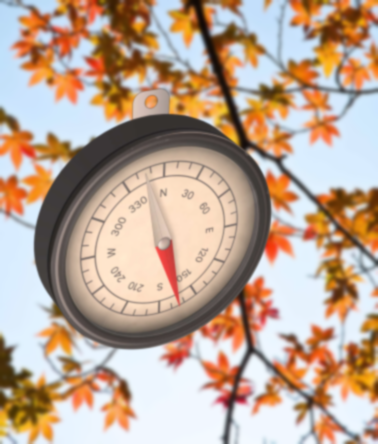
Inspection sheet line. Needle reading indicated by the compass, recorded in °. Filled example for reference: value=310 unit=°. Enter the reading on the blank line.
value=165 unit=°
